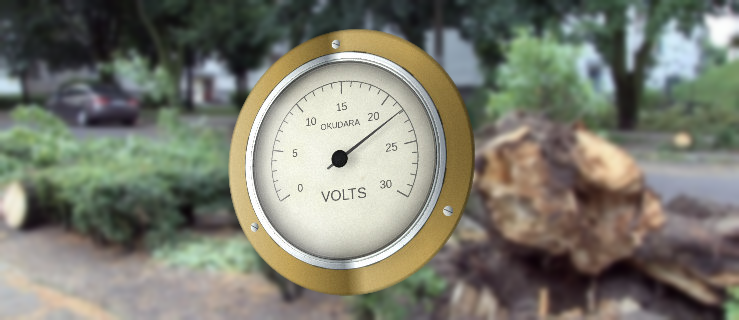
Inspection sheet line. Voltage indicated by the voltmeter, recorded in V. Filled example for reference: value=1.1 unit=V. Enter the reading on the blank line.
value=22 unit=V
